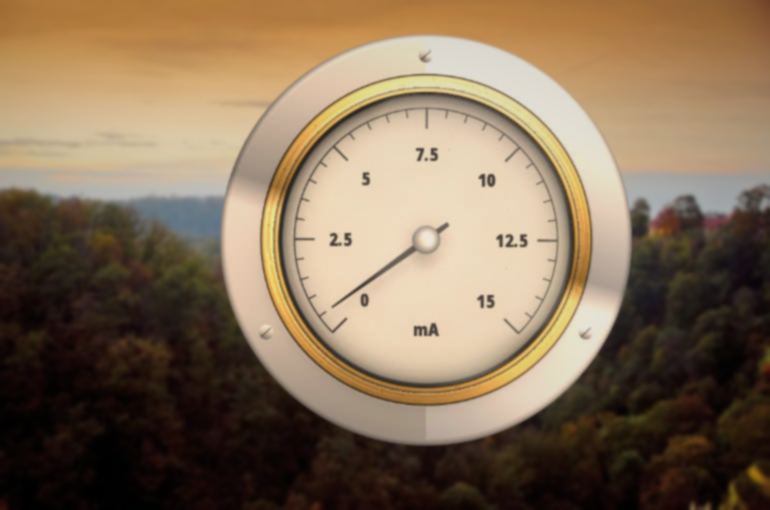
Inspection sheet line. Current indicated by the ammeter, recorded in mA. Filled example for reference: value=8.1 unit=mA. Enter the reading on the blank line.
value=0.5 unit=mA
